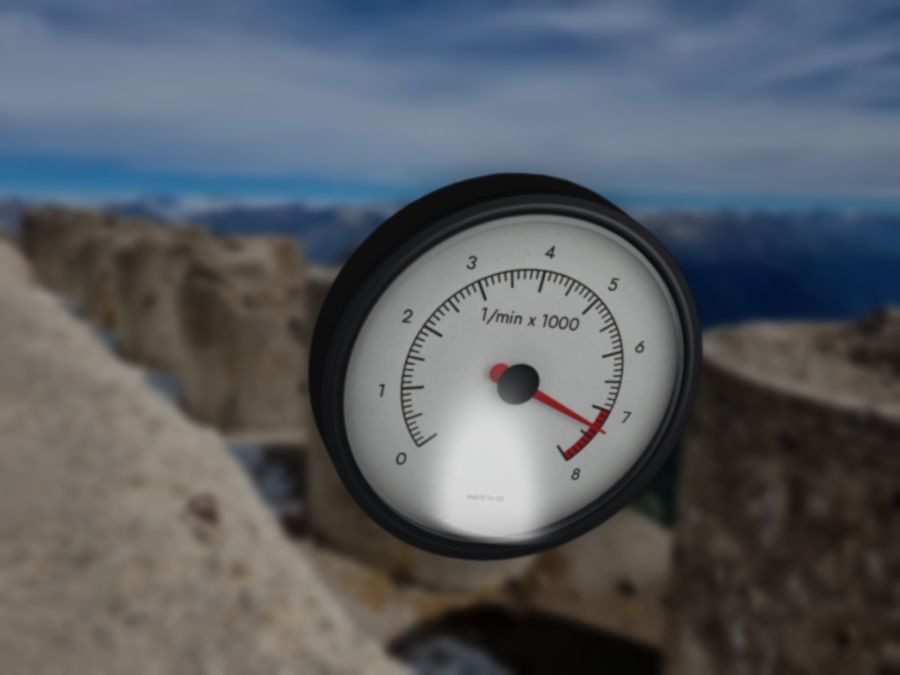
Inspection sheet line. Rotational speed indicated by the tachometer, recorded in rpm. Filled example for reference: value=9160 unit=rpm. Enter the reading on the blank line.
value=7300 unit=rpm
